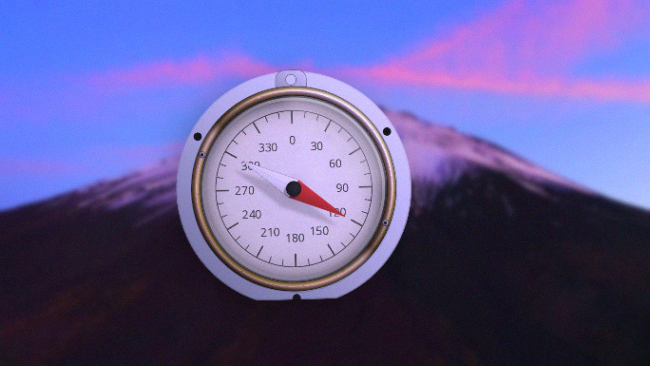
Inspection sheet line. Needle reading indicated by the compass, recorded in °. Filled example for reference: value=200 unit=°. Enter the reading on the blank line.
value=120 unit=°
